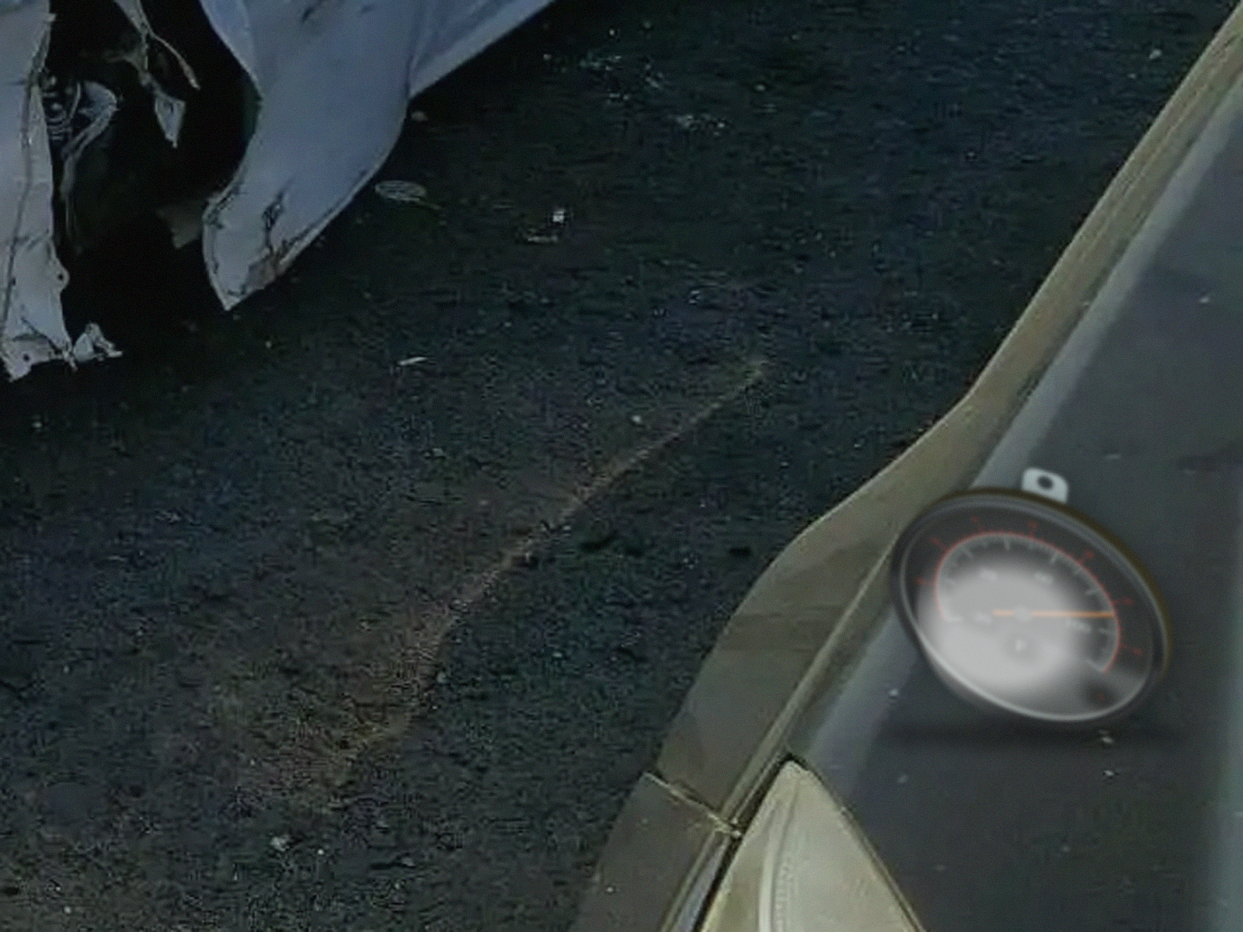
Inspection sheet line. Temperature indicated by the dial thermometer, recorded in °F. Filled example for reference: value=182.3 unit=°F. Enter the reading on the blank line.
value=90 unit=°F
